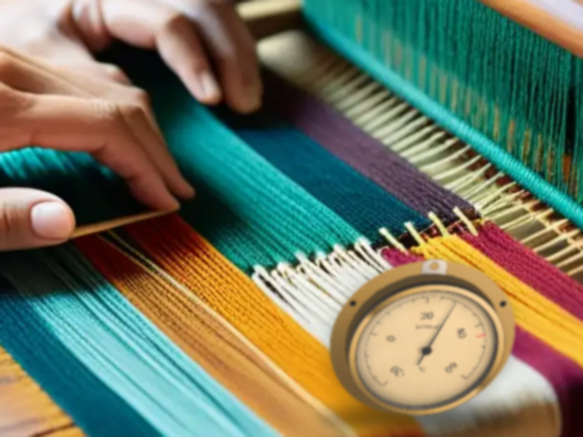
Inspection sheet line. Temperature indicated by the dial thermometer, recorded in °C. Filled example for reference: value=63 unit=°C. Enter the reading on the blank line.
value=28 unit=°C
